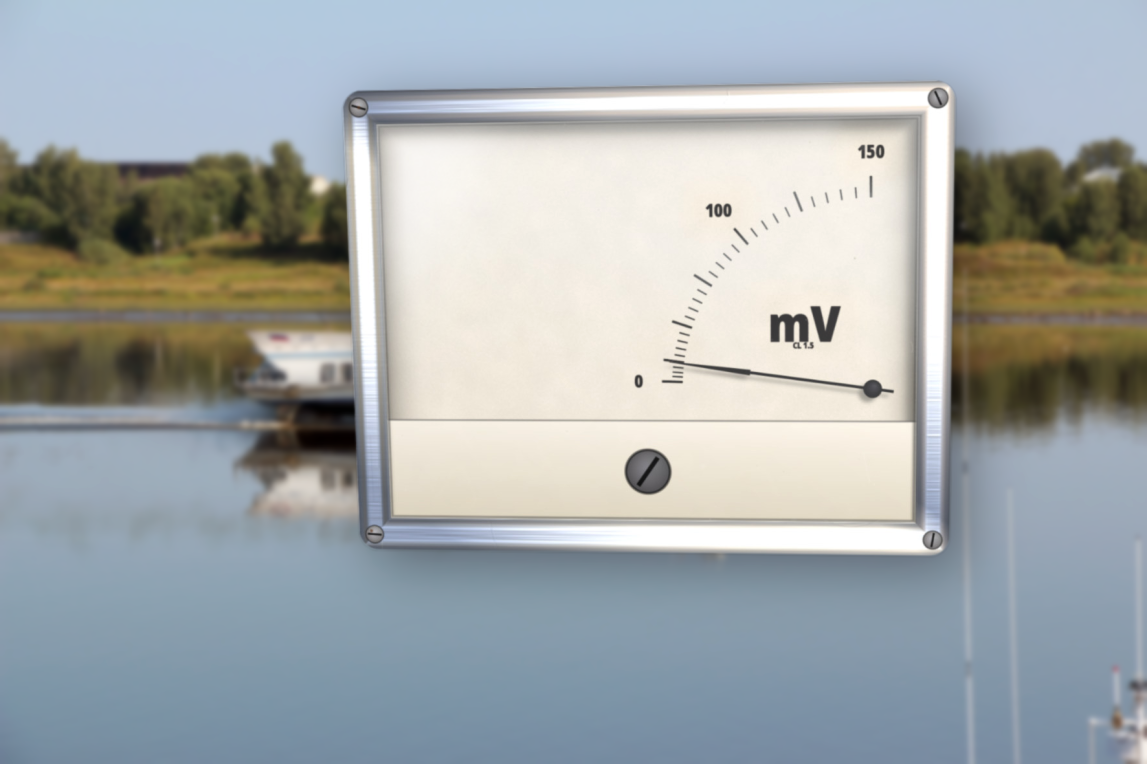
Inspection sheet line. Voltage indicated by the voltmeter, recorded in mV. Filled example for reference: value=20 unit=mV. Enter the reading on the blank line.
value=25 unit=mV
